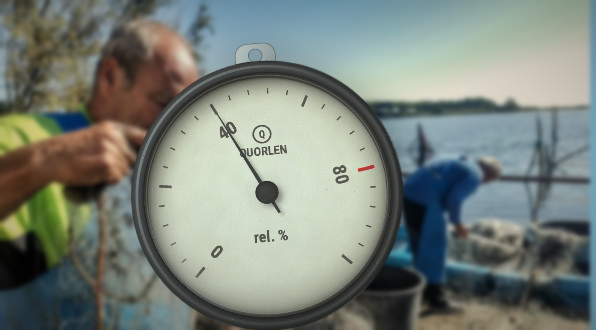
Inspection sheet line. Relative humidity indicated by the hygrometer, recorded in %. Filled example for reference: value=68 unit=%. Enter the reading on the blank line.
value=40 unit=%
